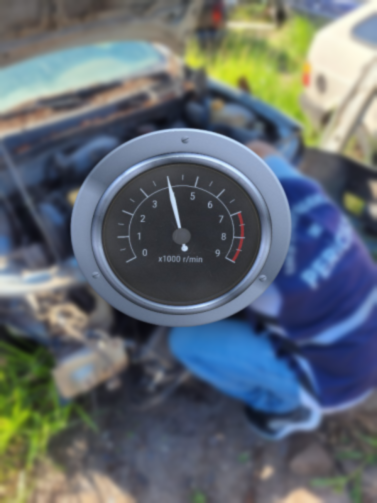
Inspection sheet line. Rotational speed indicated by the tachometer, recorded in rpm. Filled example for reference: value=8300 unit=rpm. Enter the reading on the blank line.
value=4000 unit=rpm
